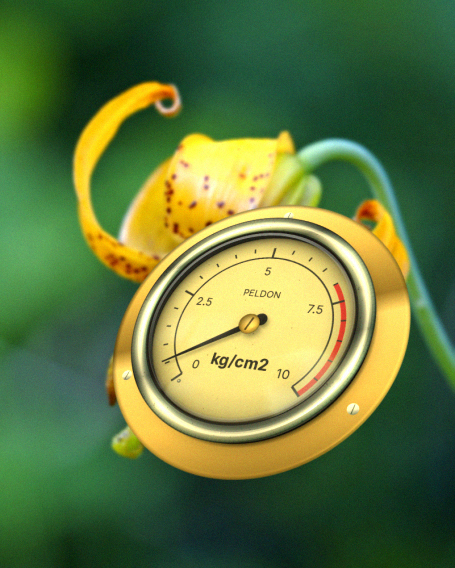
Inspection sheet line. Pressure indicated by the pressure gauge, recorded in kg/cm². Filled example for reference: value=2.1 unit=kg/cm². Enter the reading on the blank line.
value=0.5 unit=kg/cm²
